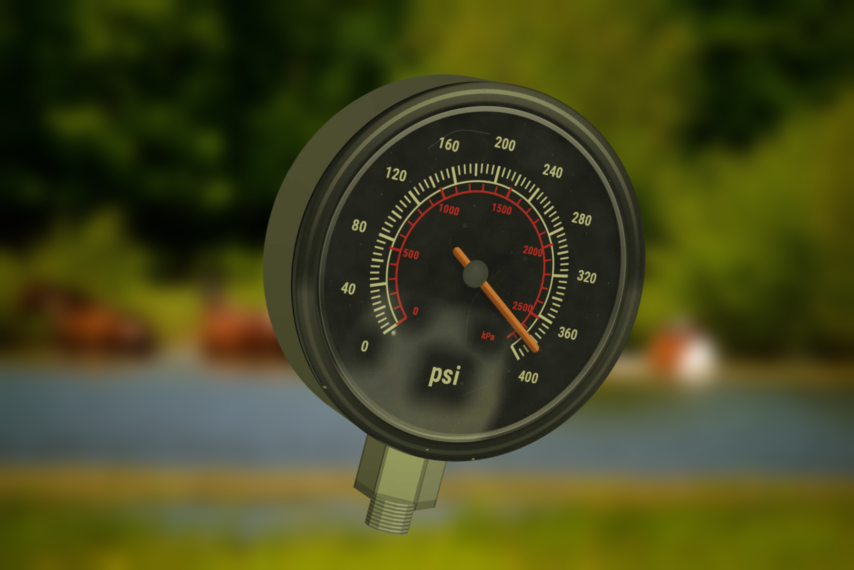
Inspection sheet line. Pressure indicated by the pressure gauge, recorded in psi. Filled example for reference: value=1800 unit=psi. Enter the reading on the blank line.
value=385 unit=psi
